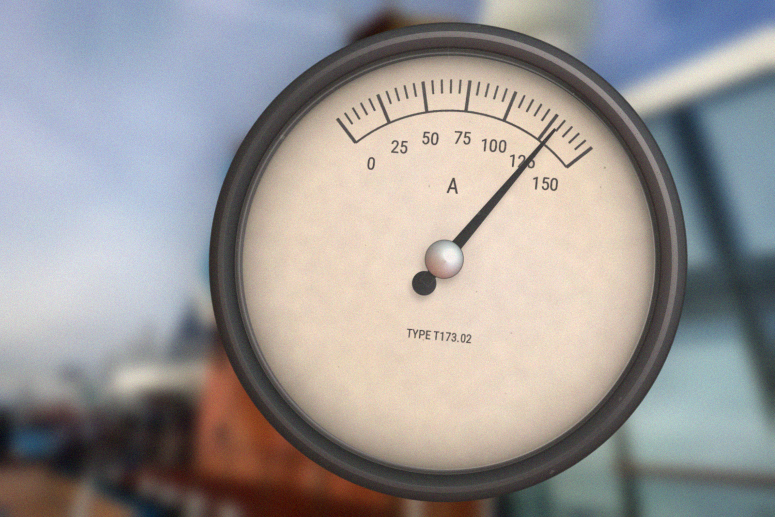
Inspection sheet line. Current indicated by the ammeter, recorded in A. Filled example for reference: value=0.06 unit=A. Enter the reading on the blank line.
value=130 unit=A
